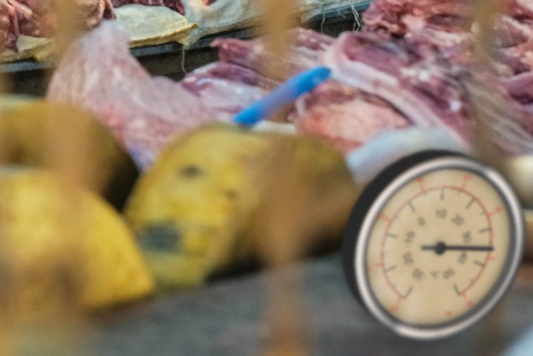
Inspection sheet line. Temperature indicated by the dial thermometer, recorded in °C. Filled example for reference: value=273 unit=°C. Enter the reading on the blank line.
value=35 unit=°C
